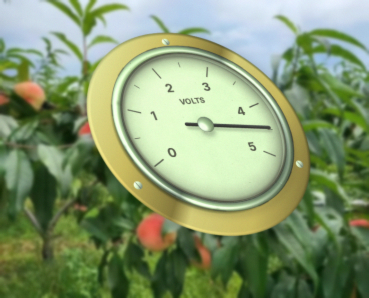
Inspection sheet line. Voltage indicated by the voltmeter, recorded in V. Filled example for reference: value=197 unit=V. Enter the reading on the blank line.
value=4.5 unit=V
